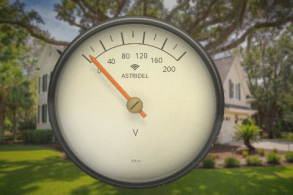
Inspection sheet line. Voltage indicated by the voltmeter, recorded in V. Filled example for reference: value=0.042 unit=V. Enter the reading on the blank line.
value=10 unit=V
